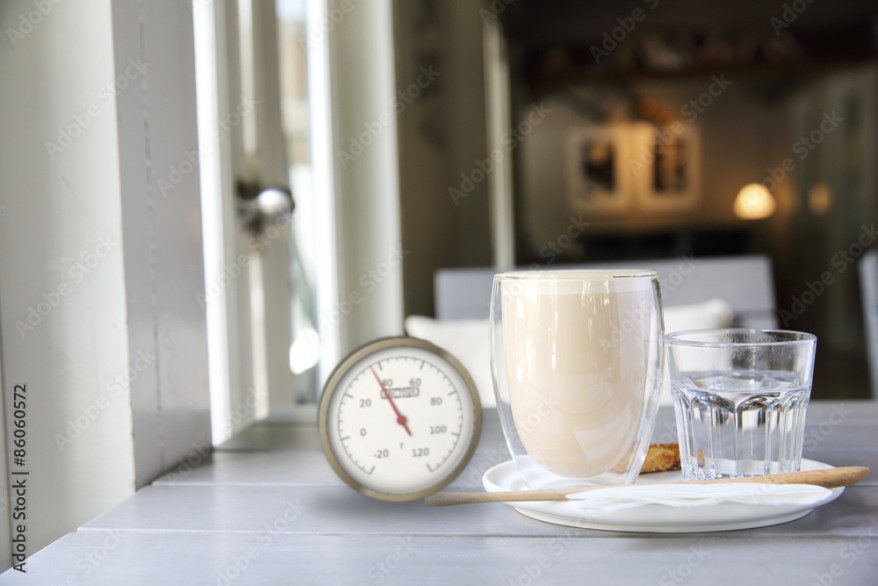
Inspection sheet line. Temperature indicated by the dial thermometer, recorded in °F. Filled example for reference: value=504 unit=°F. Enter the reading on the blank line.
value=36 unit=°F
